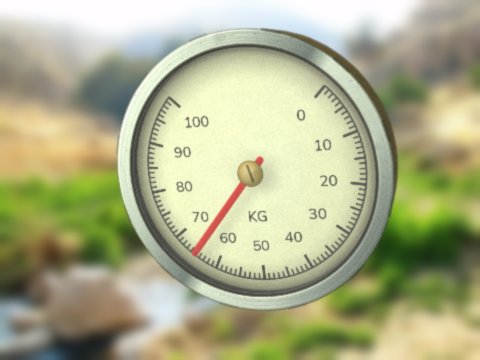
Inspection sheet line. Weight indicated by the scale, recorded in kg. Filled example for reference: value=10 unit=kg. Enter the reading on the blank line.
value=65 unit=kg
